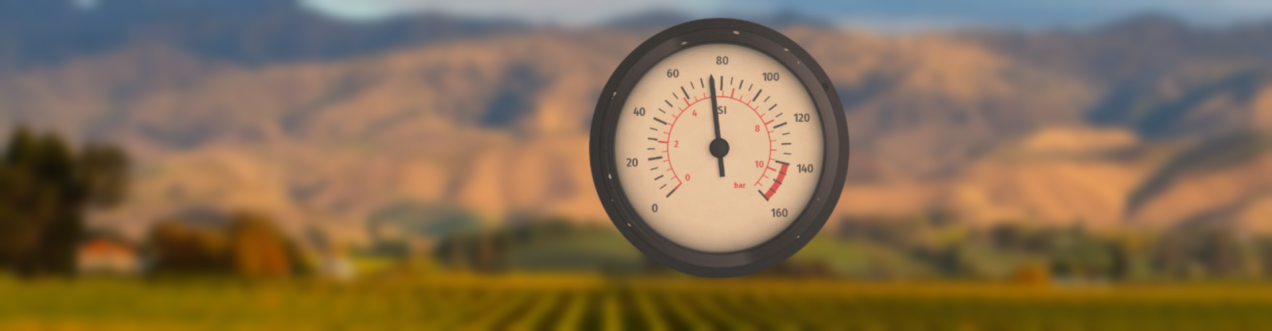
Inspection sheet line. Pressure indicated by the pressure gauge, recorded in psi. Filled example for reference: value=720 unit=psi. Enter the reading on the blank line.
value=75 unit=psi
